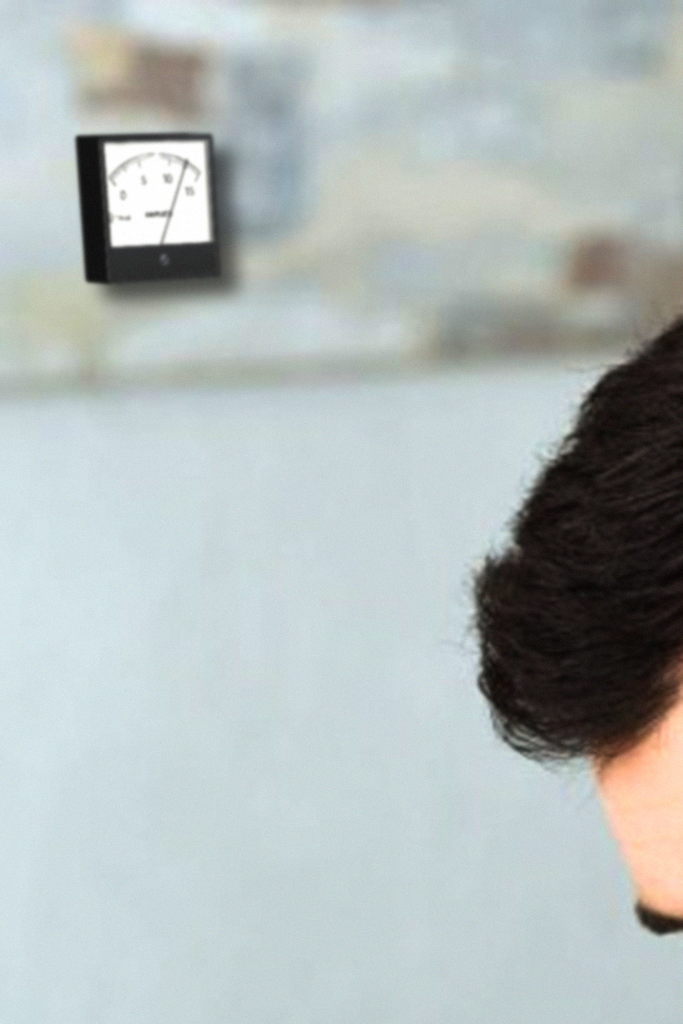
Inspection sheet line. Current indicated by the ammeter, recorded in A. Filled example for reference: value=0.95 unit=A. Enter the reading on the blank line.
value=12.5 unit=A
